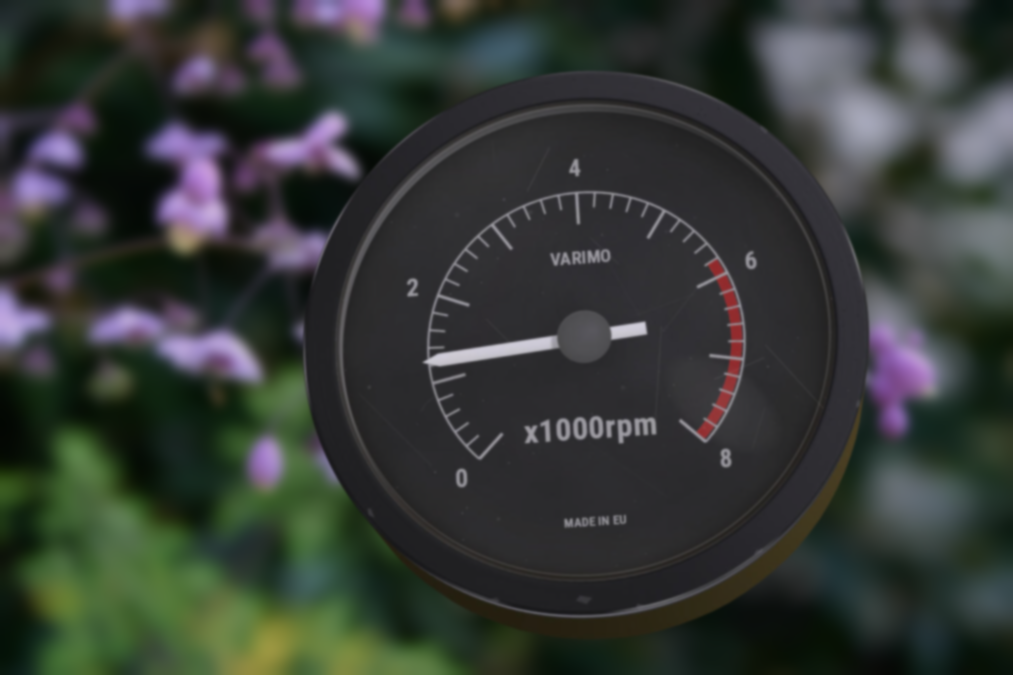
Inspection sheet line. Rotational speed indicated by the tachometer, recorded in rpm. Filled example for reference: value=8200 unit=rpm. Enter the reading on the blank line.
value=1200 unit=rpm
